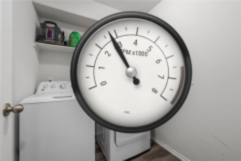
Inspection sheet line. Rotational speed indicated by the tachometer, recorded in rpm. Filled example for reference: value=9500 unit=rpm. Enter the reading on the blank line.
value=2750 unit=rpm
